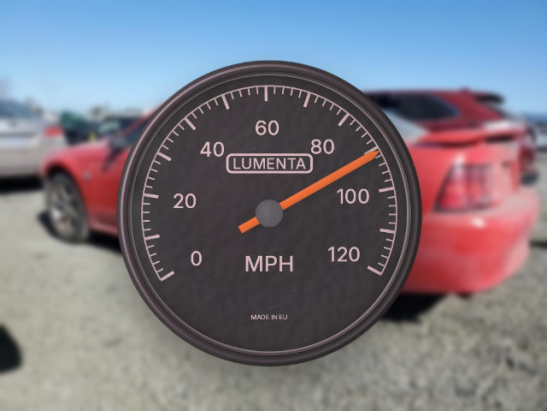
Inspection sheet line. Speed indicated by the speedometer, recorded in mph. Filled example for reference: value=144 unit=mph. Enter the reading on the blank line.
value=91 unit=mph
